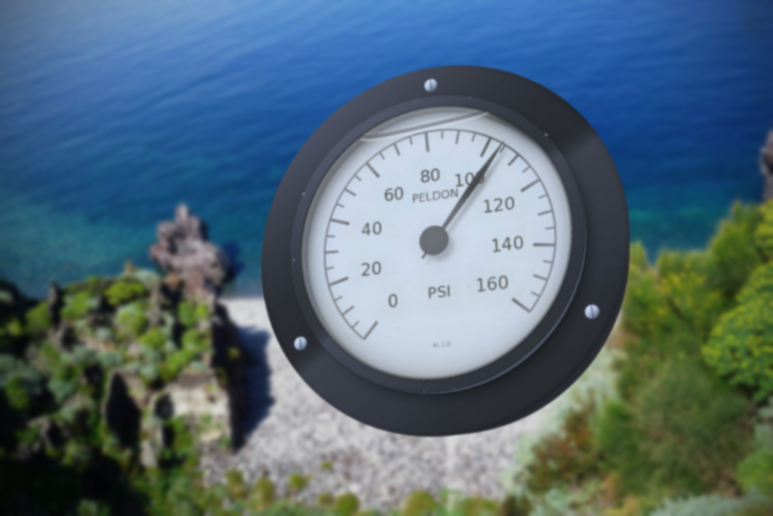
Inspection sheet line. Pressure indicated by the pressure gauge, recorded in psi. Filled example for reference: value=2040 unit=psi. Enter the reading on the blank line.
value=105 unit=psi
